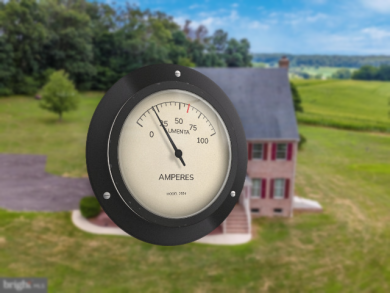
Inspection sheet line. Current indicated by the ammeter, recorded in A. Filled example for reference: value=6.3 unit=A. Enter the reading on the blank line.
value=20 unit=A
